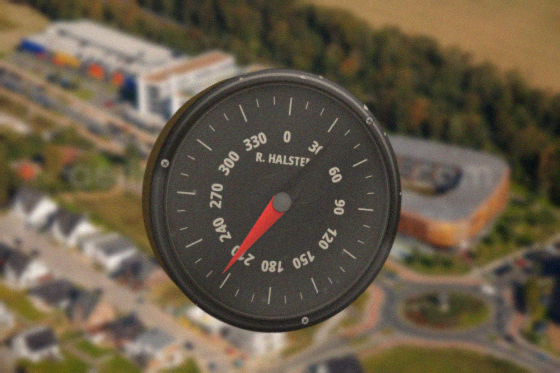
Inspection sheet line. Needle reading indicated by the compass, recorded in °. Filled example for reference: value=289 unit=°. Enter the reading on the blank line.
value=215 unit=°
